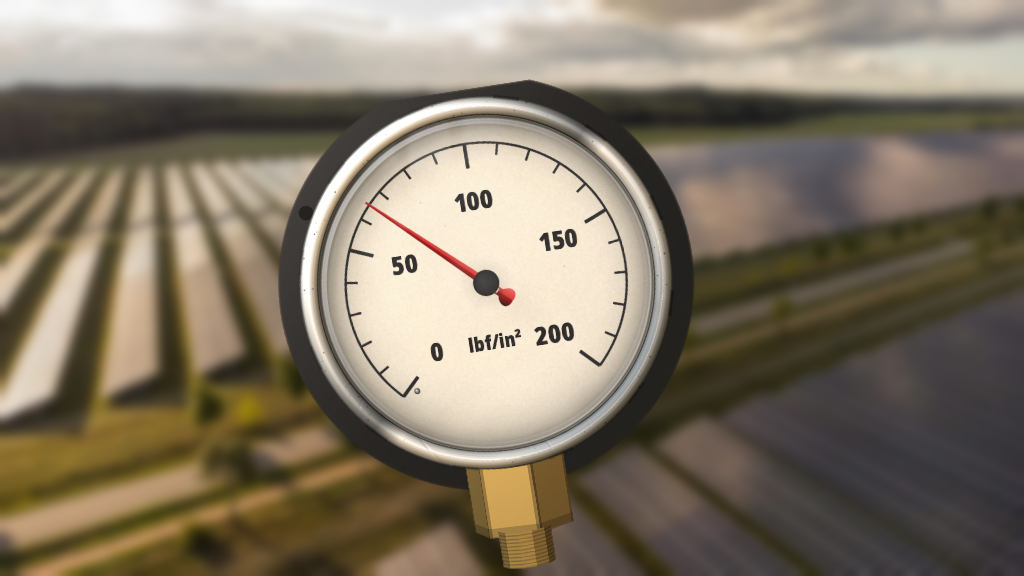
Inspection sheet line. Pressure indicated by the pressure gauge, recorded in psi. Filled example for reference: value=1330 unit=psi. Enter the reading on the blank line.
value=65 unit=psi
